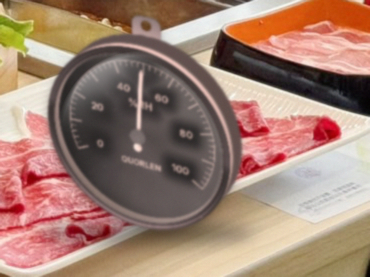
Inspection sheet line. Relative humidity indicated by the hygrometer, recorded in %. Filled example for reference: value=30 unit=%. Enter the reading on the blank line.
value=50 unit=%
